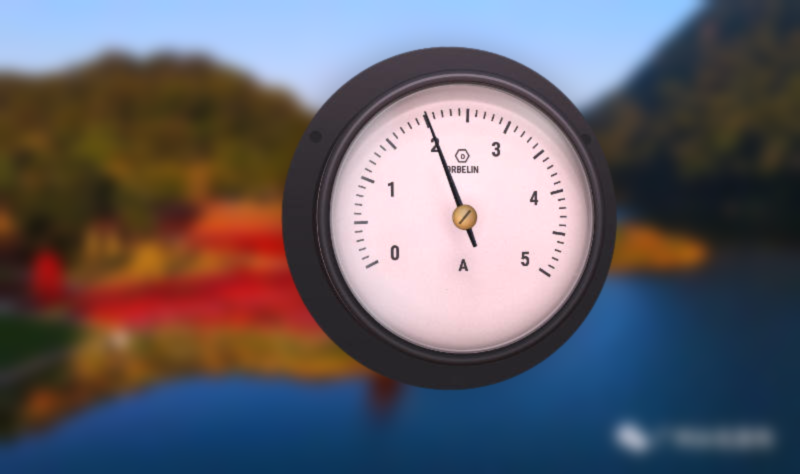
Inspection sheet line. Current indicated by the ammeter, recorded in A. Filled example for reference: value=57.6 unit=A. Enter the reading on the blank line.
value=2 unit=A
